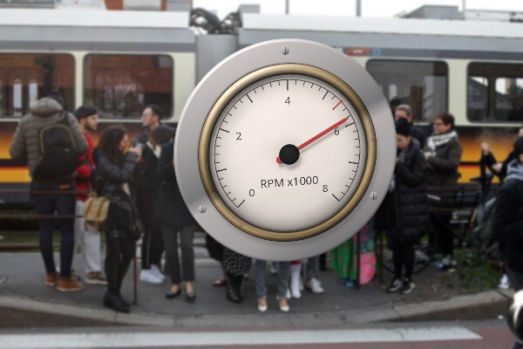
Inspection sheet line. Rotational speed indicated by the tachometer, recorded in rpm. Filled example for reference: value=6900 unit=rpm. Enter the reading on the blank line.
value=5800 unit=rpm
